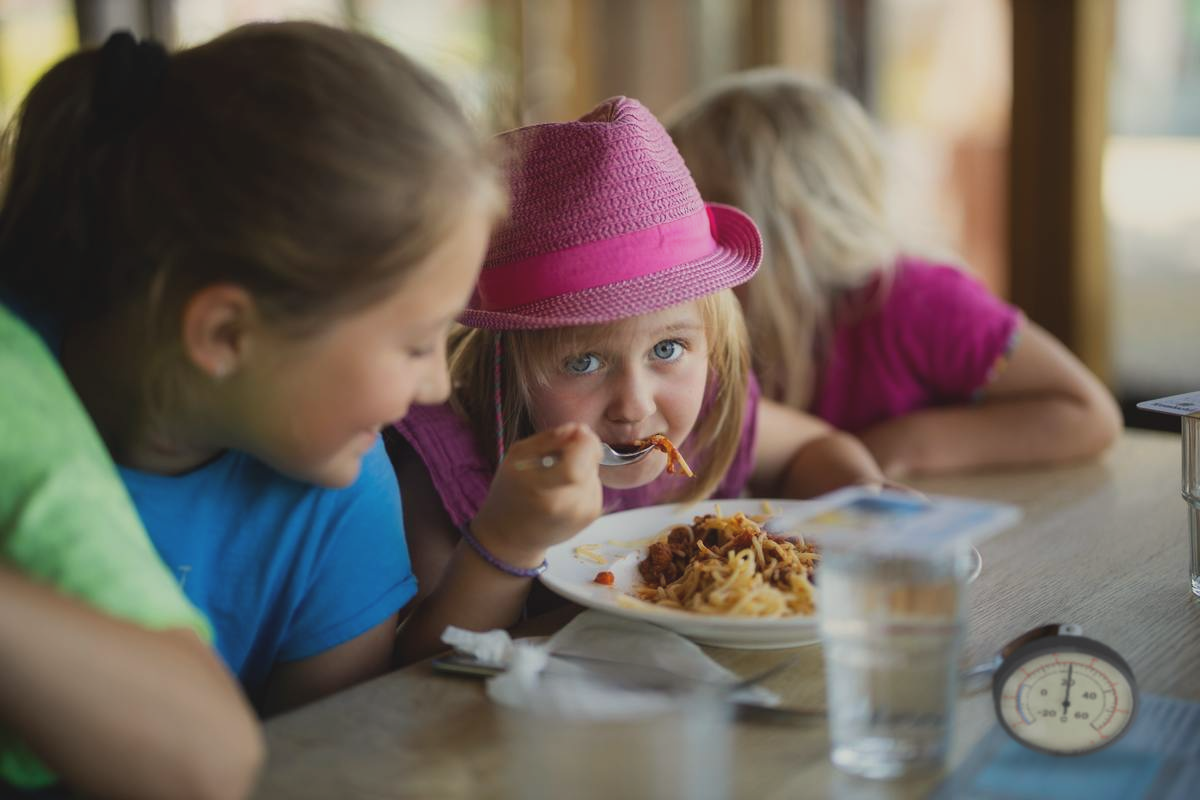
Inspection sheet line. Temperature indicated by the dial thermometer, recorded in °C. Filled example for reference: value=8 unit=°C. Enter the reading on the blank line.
value=20 unit=°C
